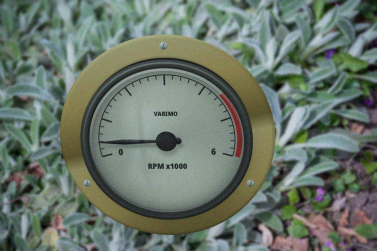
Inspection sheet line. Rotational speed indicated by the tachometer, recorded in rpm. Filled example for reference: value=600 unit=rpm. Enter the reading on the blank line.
value=400 unit=rpm
